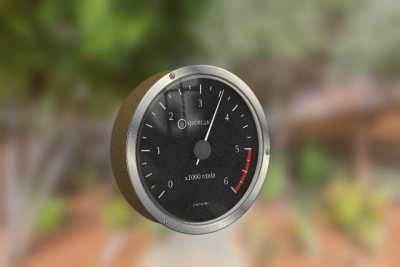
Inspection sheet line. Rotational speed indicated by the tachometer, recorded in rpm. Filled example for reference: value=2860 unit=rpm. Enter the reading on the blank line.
value=3500 unit=rpm
